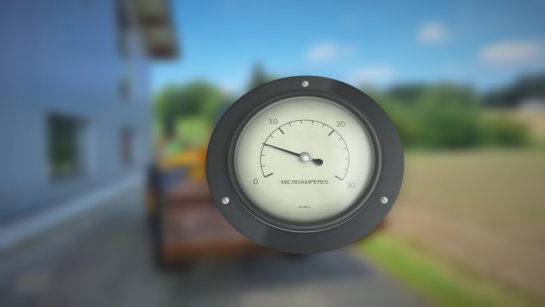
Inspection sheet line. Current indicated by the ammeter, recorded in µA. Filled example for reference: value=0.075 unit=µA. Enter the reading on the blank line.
value=6 unit=µA
